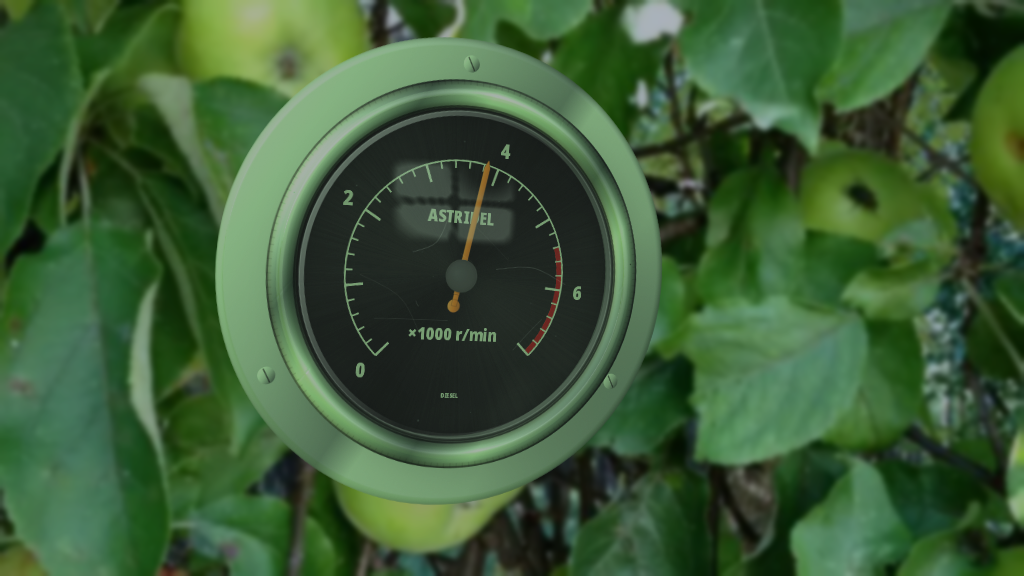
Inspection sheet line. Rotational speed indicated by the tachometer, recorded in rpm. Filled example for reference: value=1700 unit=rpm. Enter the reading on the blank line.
value=3800 unit=rpm
